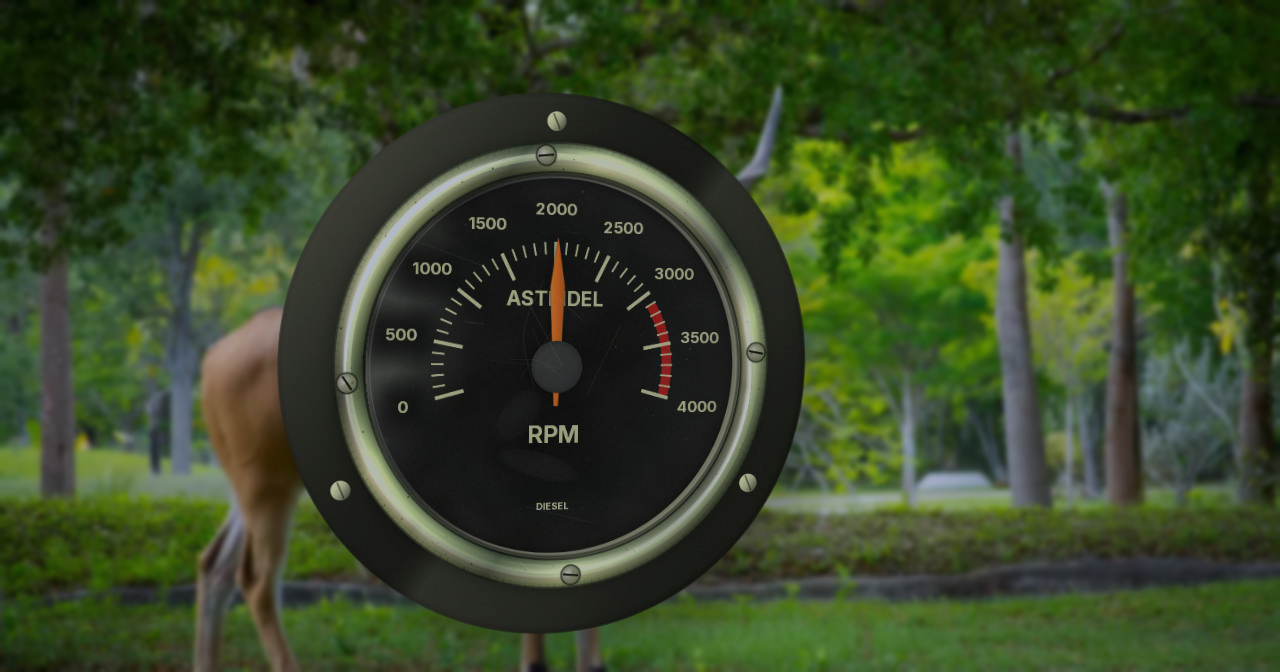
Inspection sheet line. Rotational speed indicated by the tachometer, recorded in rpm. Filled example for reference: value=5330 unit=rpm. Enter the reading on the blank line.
value=2000 unit=rpm
